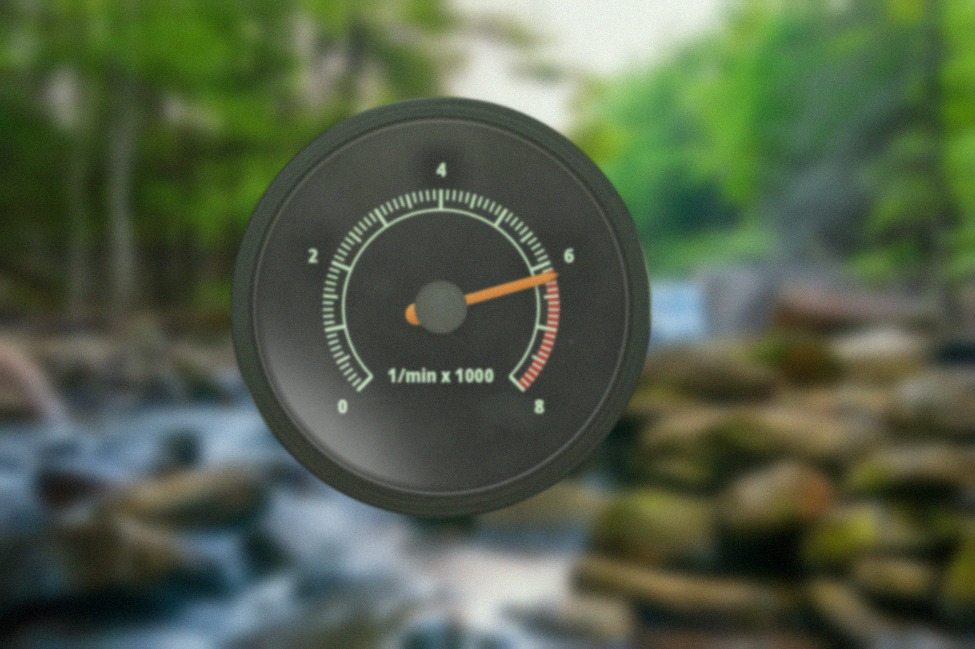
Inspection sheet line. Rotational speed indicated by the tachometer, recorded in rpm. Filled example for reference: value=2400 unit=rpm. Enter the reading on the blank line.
value=6200 unit=rpm
